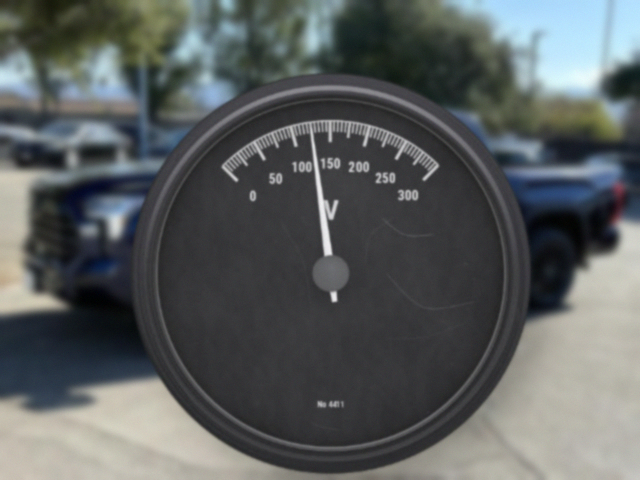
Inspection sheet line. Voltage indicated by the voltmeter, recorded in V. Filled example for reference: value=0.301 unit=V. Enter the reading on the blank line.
value=125 unit=V
